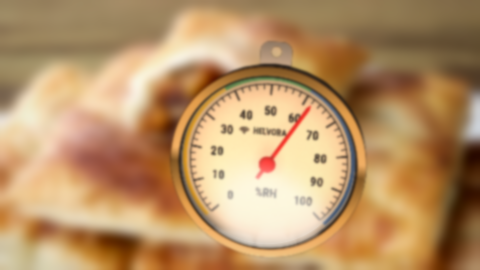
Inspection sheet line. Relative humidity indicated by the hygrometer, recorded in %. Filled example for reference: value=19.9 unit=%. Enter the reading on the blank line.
value=62 unit=%
